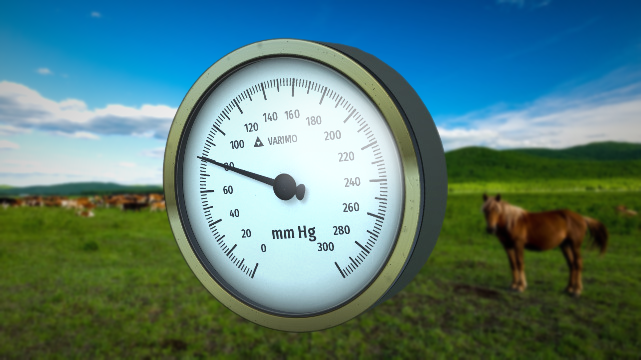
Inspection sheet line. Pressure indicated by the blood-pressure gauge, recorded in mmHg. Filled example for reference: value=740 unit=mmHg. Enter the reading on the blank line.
value=80 unit=mmHg
